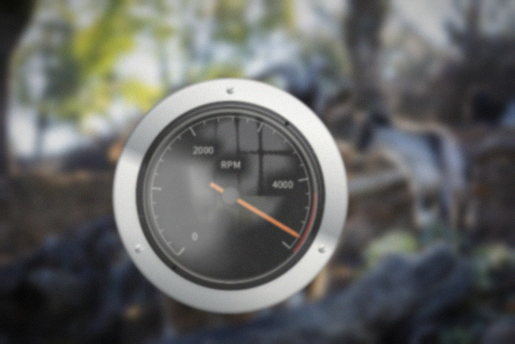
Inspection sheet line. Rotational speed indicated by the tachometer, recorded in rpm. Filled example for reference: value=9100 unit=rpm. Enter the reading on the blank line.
value=4800 unit=rpm
